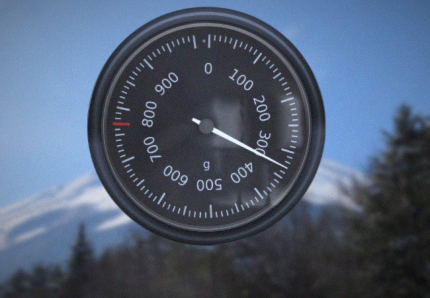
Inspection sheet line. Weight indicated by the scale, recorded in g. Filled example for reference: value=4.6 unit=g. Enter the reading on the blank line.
value=330 unit=g
